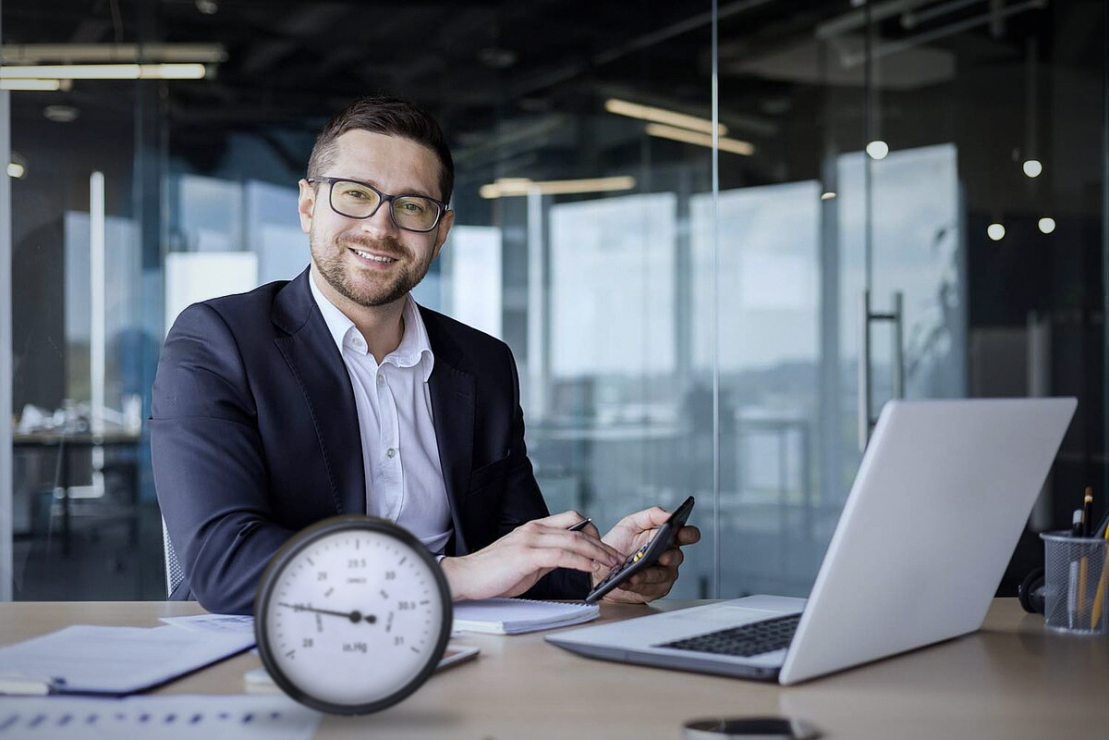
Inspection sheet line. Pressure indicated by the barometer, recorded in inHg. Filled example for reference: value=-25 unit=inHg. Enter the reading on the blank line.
value=28.5 unit=inHg
